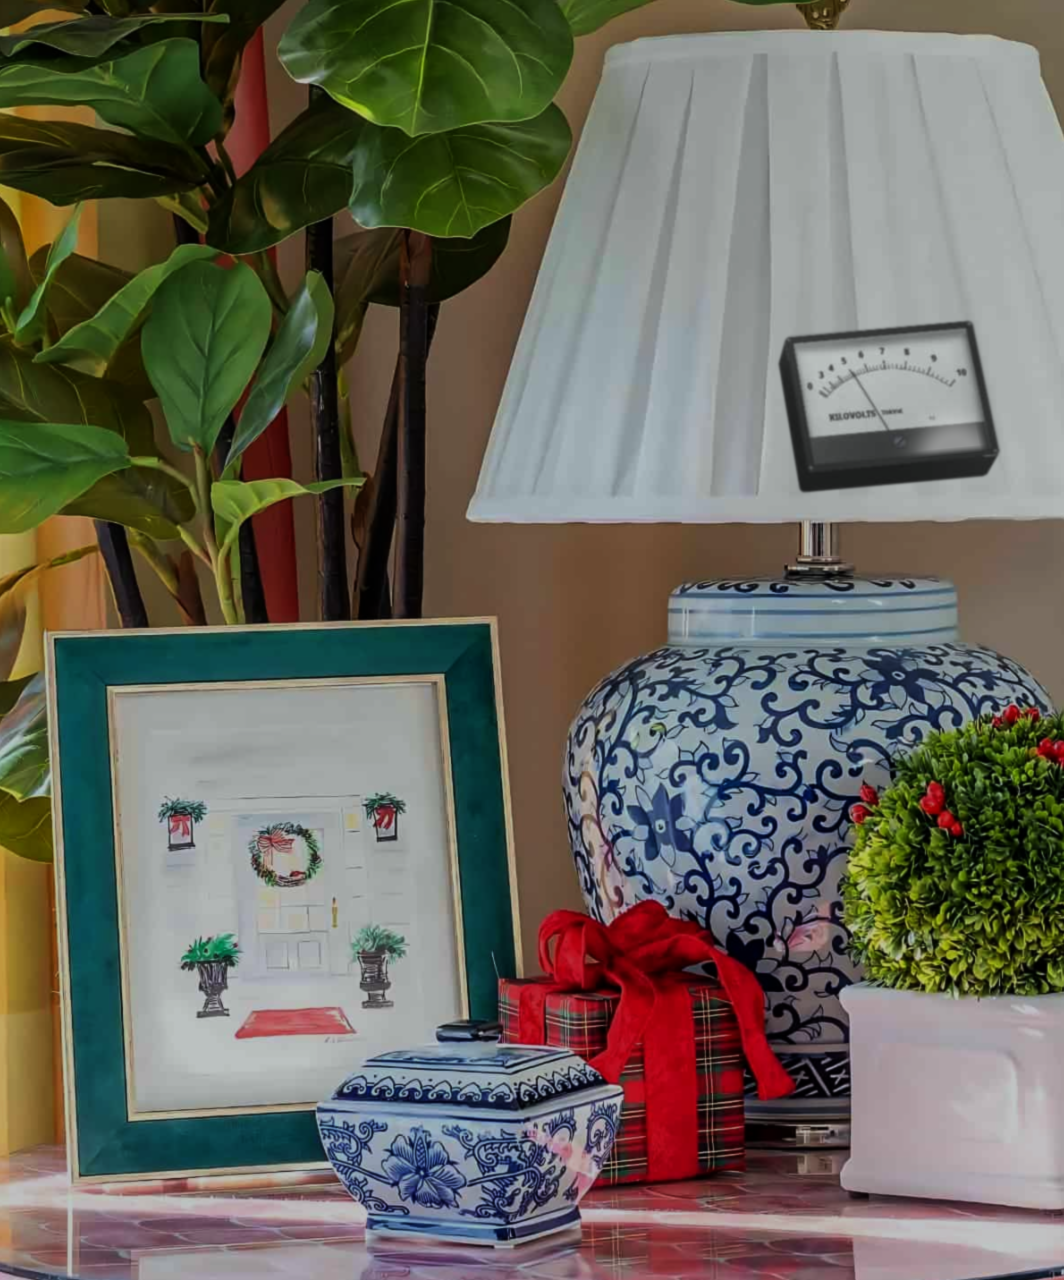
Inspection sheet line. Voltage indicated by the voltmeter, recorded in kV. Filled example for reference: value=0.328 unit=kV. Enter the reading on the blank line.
value=5 unit=kV
